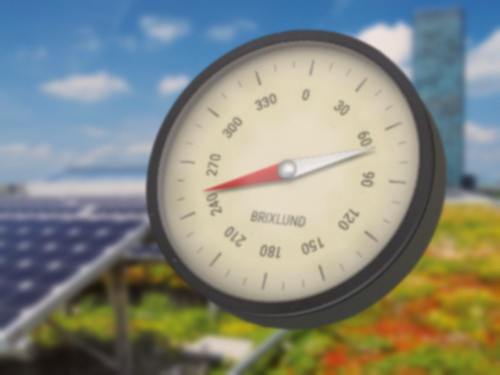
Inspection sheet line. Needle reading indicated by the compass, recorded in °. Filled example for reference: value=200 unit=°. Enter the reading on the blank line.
value=250 unit=°
